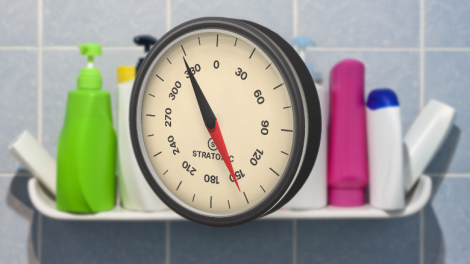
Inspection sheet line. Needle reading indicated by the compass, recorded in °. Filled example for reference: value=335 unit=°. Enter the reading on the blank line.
value=150 unit=°
